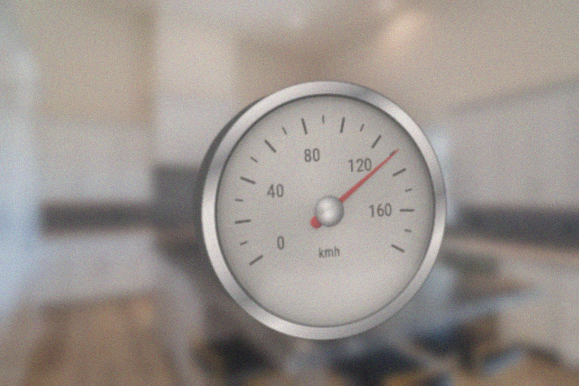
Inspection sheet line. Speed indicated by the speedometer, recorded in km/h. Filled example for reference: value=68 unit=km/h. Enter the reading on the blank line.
value=130 unit=km/h
